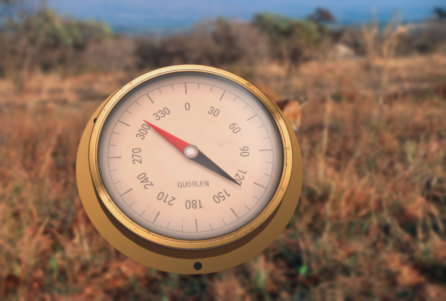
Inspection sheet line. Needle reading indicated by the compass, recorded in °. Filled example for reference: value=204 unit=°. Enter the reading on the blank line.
value=310 unit=°
